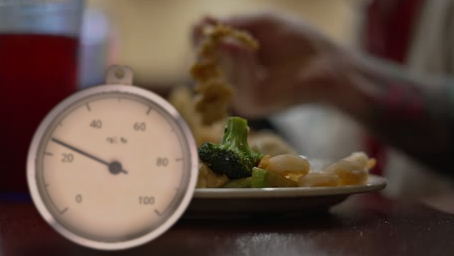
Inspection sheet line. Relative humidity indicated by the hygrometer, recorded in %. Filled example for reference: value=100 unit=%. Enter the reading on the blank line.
value=25 unit=%
